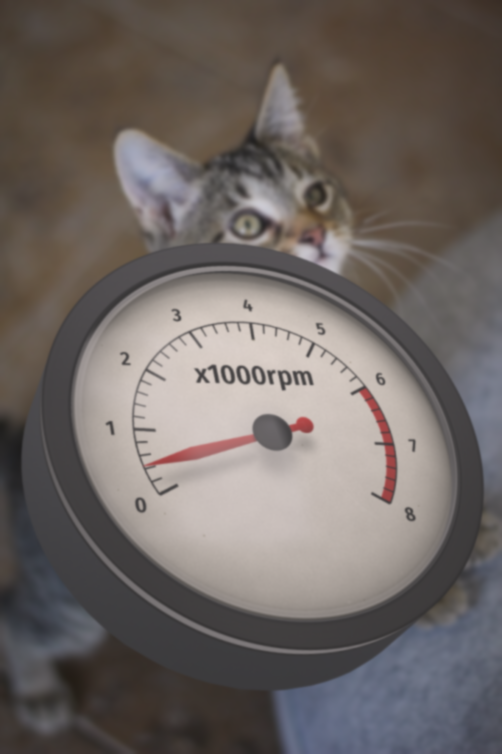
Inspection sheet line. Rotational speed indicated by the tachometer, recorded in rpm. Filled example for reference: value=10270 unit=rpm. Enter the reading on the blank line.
value=400 unit=rpm
